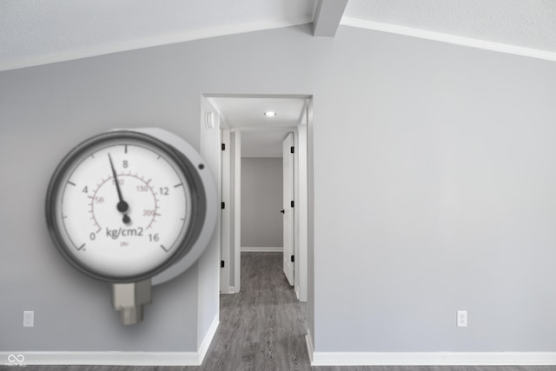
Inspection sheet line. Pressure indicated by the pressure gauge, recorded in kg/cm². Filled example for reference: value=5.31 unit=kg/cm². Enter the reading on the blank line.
value=7 unit=kg/cm²
